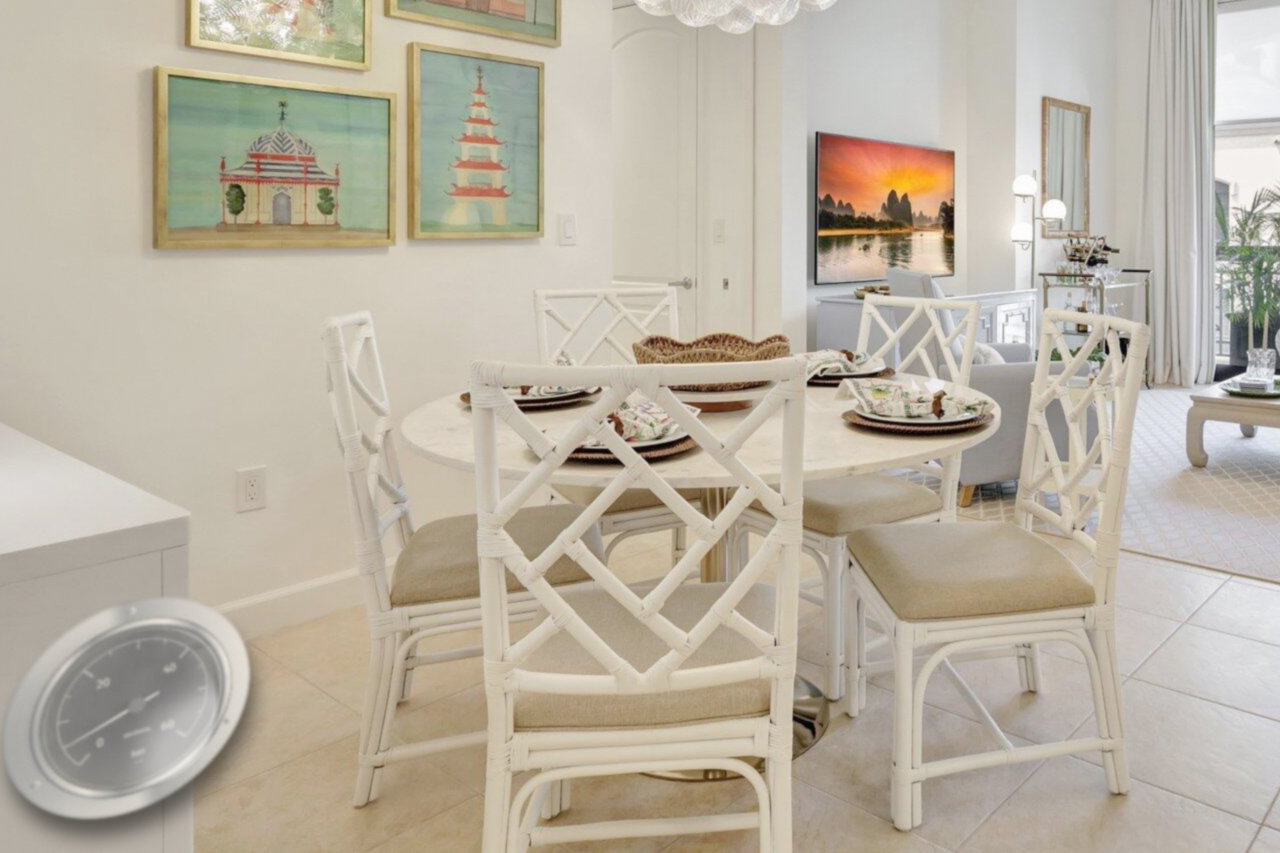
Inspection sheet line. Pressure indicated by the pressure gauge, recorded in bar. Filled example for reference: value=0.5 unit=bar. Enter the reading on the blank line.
value=5 unit=bar
